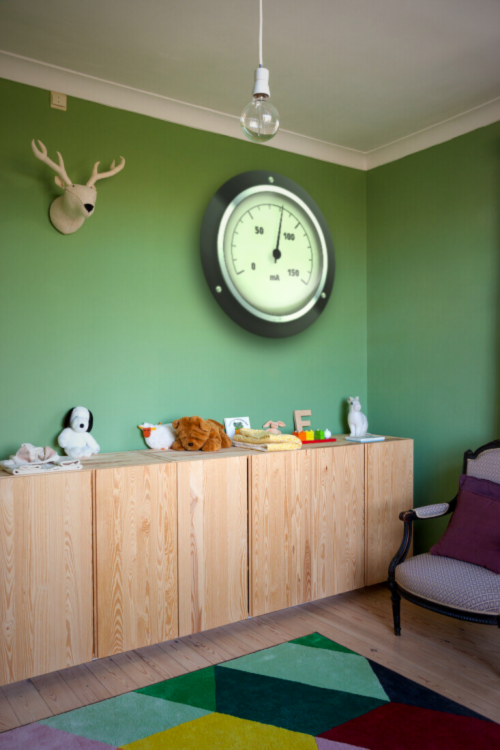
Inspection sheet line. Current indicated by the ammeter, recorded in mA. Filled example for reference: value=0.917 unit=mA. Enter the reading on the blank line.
value=80 unit=mA
